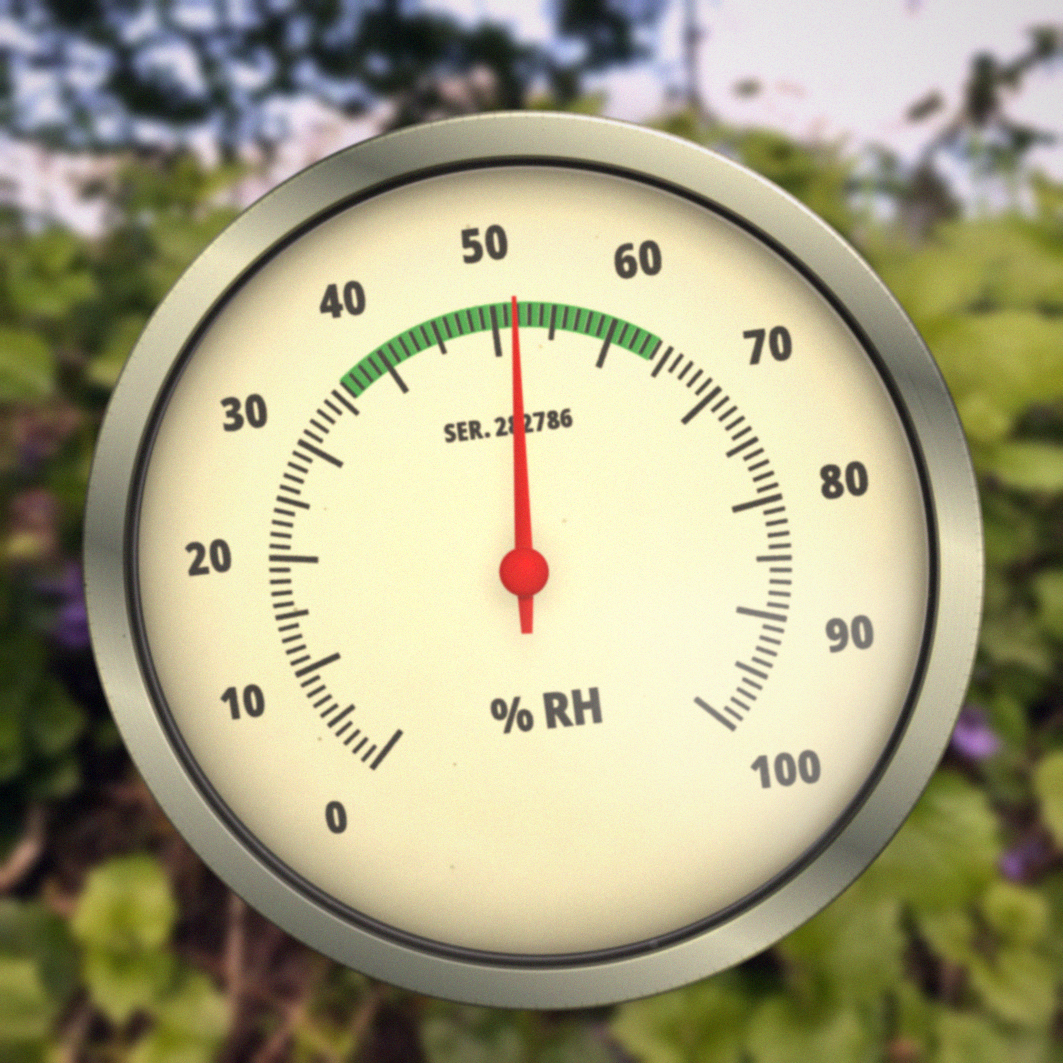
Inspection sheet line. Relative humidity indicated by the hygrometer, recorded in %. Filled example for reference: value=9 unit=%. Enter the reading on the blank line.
value=52 unit=%
